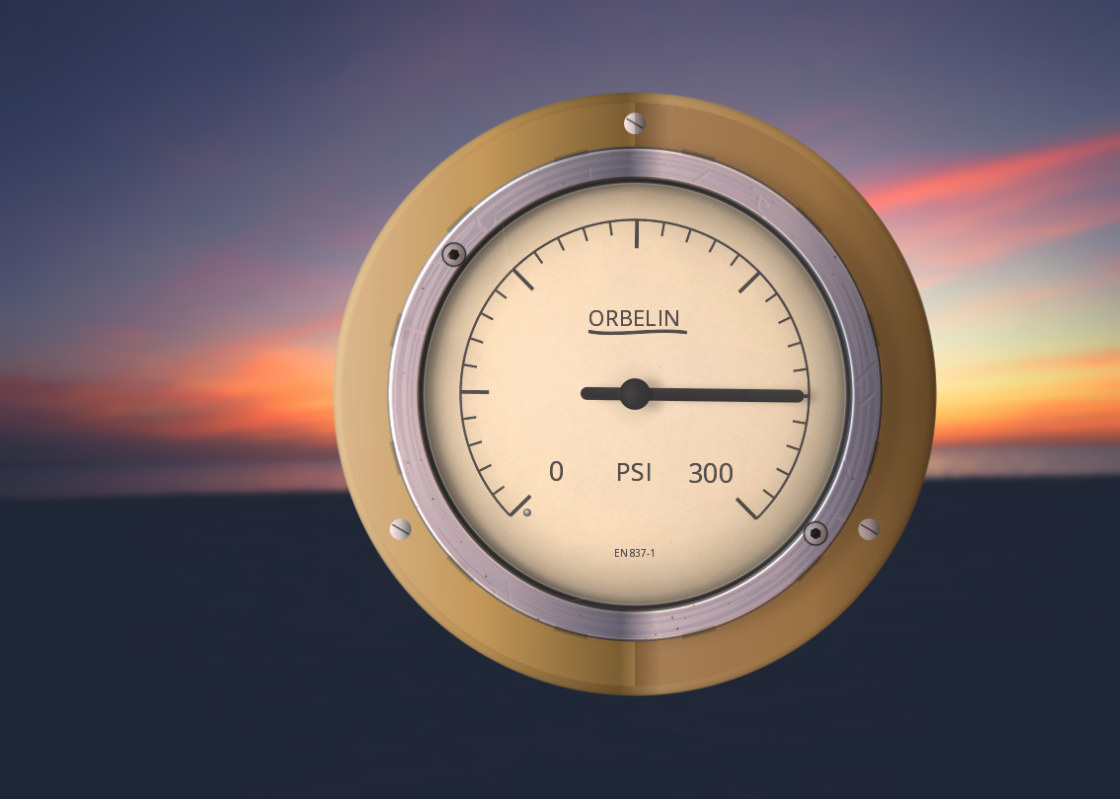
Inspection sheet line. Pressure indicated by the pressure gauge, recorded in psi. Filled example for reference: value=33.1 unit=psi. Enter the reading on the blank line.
value=250 unit=psi
